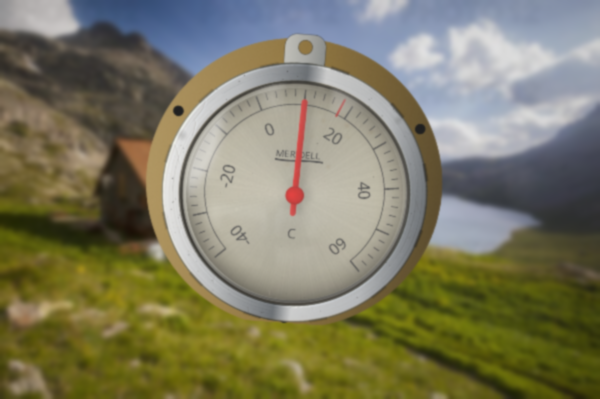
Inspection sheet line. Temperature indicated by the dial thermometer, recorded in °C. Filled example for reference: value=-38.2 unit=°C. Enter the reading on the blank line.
value=10 unit=°C
